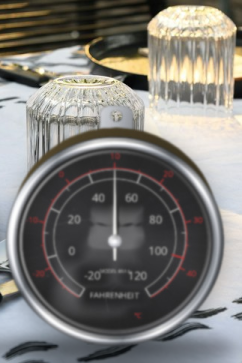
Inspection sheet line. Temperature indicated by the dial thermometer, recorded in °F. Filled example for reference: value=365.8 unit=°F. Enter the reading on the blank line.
value=50 unit=°F
